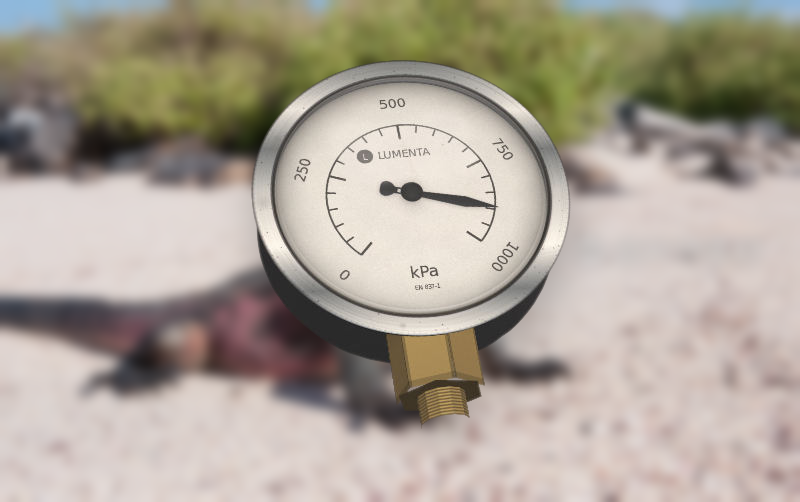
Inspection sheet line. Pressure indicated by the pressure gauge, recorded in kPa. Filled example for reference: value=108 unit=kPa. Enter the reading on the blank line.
value=900 unit=kPa
